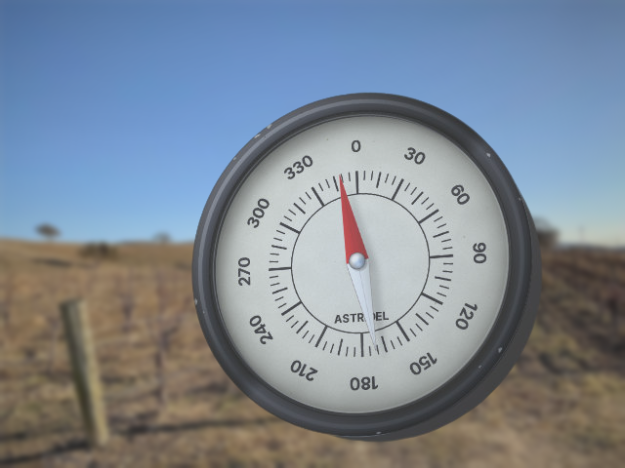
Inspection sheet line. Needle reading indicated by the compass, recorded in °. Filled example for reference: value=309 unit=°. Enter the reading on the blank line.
value=350 unit=°
